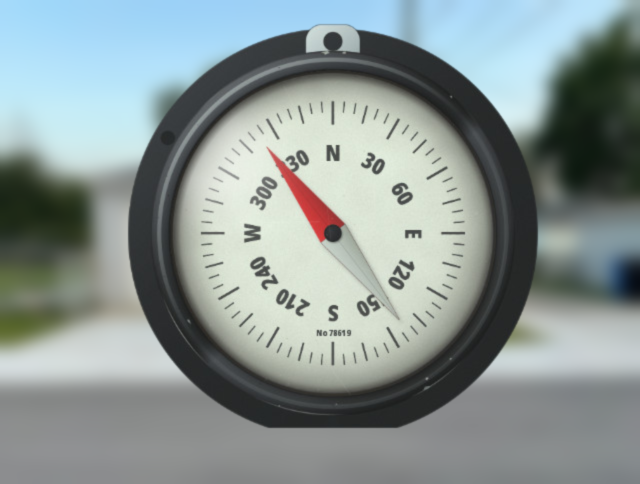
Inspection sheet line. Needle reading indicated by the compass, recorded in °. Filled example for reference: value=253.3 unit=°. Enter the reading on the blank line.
value=322.5 unit=°
